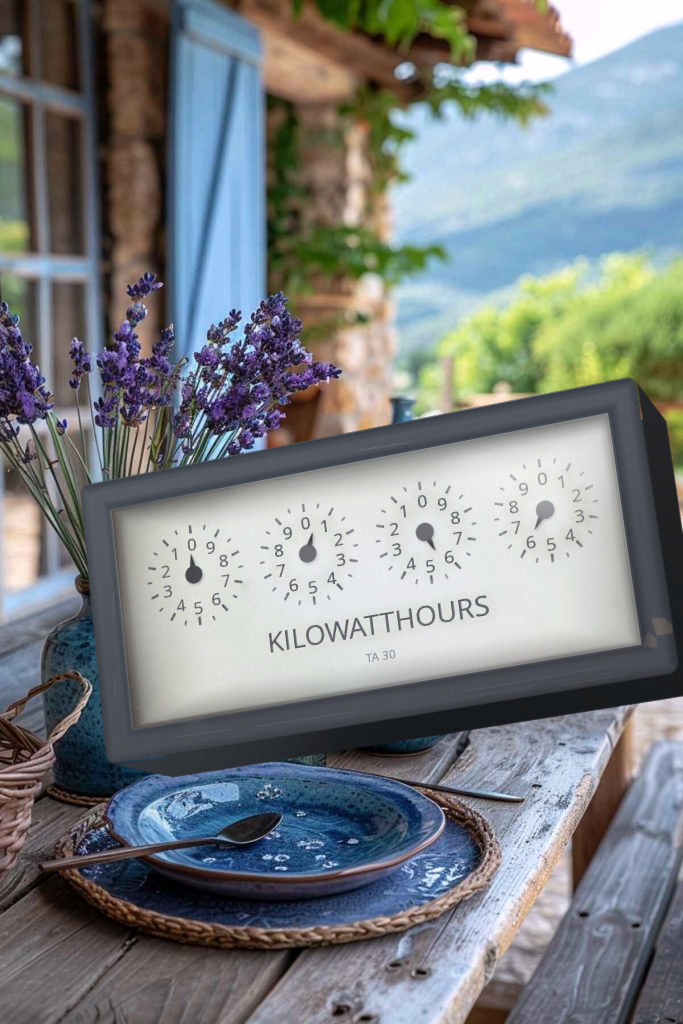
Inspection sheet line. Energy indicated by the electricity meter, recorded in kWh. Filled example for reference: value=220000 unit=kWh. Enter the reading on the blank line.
value=56 unit=kWh
